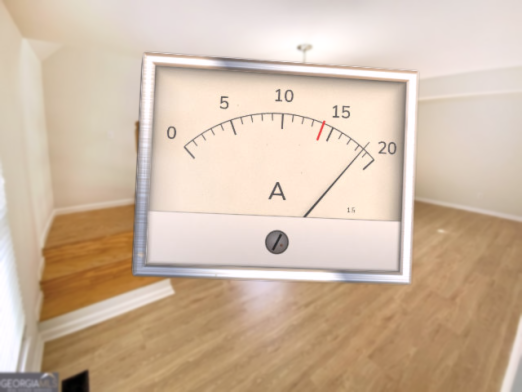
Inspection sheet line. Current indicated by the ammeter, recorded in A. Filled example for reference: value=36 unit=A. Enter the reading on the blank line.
value=18.5 unit=A
